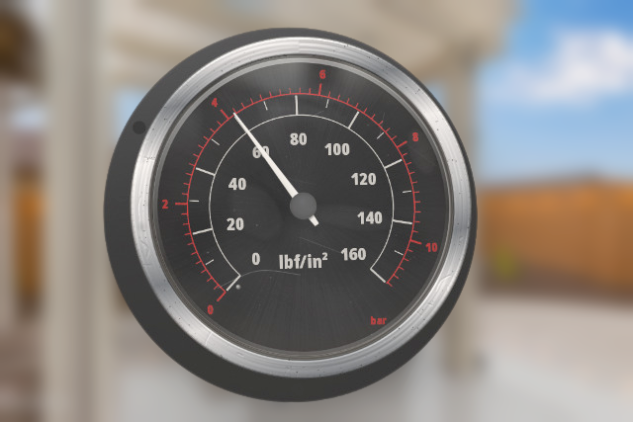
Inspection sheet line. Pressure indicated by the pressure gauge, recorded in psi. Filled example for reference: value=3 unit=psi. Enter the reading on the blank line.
value=60 unit=psi
